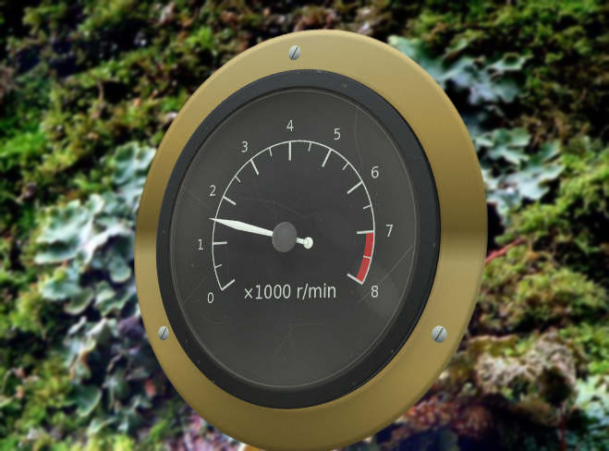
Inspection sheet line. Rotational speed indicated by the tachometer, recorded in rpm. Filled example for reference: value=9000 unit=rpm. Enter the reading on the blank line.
value=1500 unit=rpm
